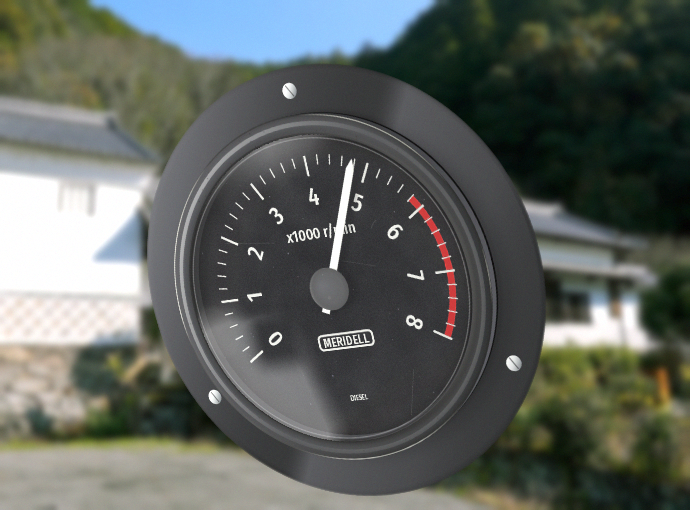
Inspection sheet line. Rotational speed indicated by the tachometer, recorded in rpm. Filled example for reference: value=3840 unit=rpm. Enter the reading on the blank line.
value=4800 unit=rpm
